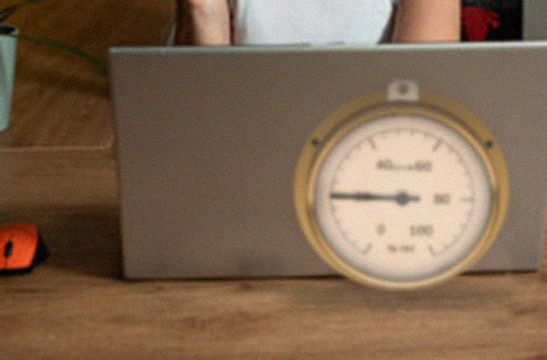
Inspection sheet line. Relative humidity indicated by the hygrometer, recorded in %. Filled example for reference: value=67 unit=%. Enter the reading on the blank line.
value=20 unit=%
